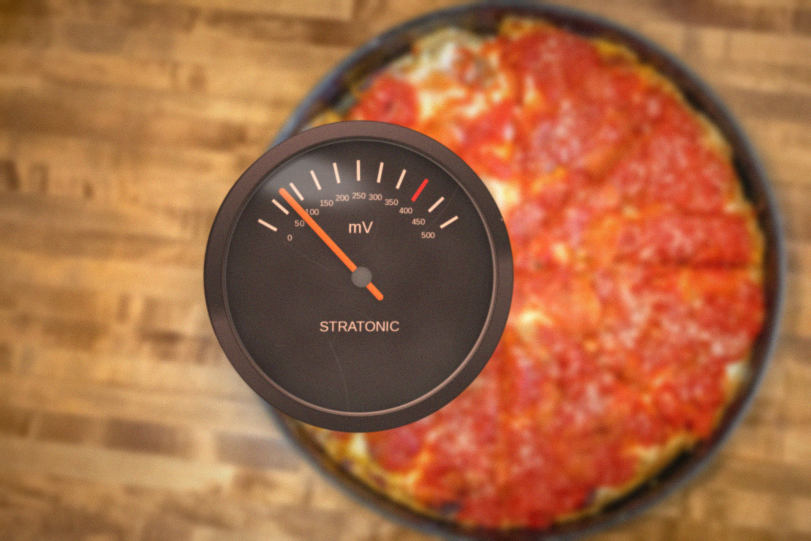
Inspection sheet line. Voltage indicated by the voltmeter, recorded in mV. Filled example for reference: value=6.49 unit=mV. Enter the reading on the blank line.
value=75 unit=mV
